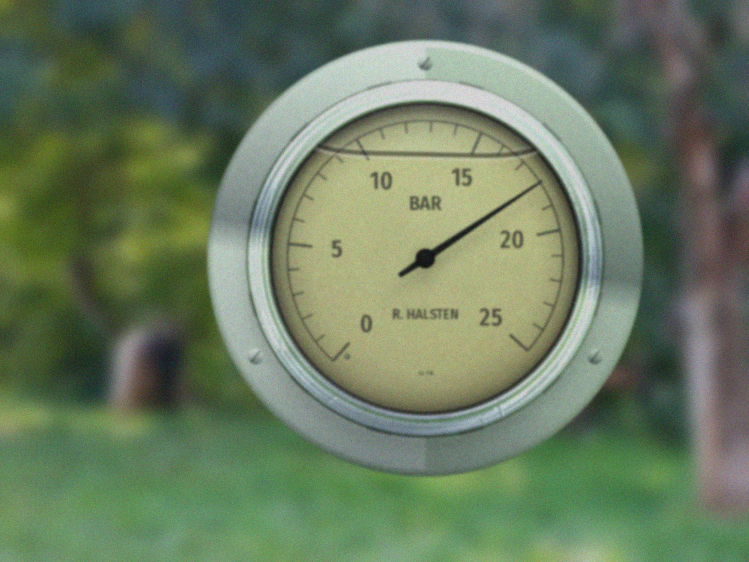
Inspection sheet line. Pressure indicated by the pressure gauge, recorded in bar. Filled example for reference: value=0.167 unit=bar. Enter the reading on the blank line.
value=18 unit=bar
